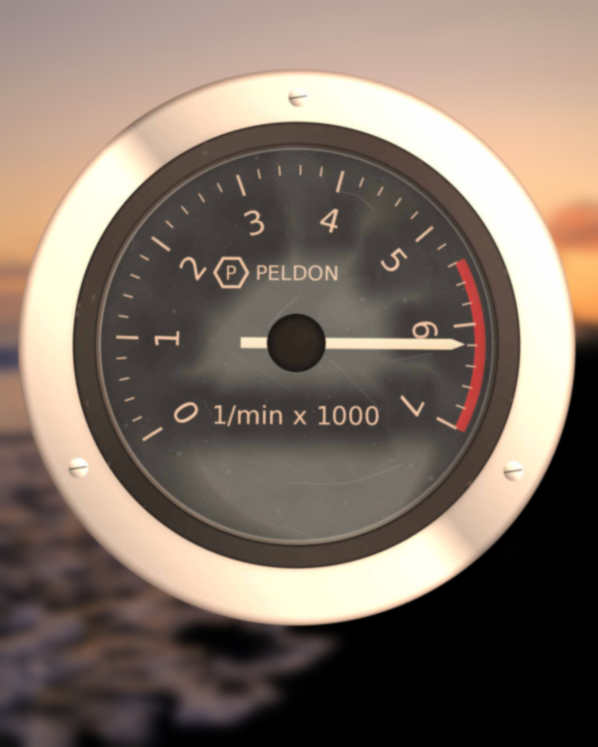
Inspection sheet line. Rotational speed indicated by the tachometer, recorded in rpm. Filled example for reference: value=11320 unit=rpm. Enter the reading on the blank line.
value=6200 unit=rpm
